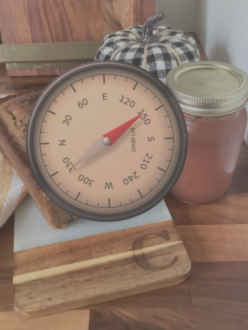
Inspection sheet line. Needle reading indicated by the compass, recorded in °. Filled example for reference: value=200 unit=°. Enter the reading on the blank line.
value=145 unit=°
